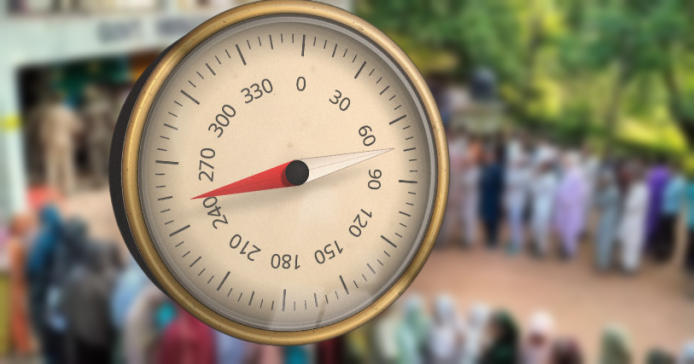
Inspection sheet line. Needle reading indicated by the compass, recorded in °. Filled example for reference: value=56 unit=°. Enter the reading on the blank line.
value=252.5 unit=°
